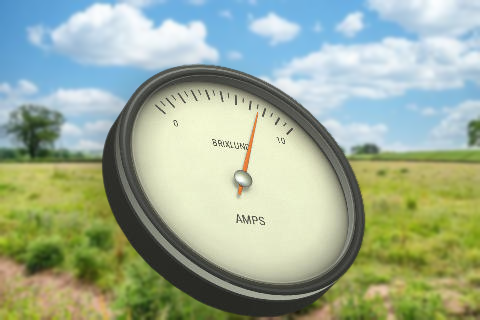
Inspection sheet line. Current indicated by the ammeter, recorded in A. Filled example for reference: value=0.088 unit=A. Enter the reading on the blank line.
value=7.5 unit=A
